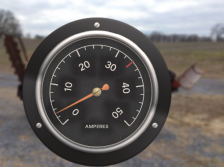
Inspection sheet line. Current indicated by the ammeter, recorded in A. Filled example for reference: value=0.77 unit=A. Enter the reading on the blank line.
value=3 unit=A
